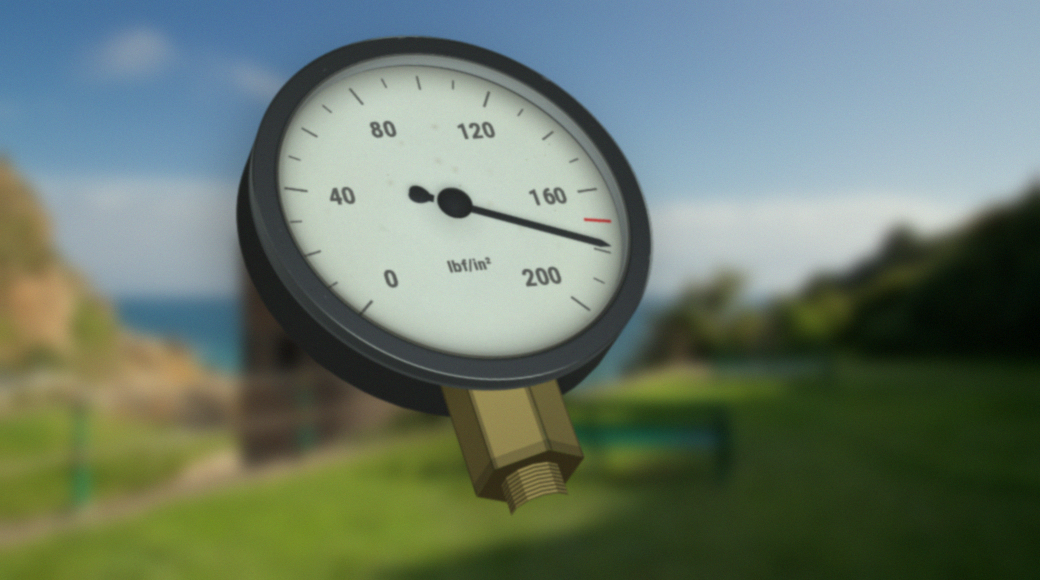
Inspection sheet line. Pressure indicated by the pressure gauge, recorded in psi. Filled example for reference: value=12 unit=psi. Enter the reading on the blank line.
value=180 unit=psi
